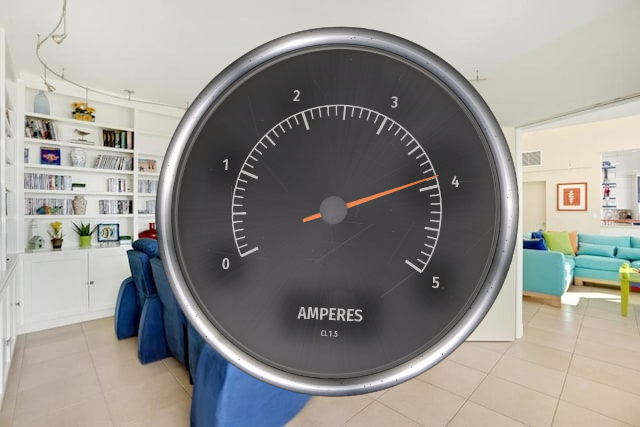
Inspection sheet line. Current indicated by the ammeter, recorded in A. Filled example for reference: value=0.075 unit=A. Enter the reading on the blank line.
value=3.9 unit=A
